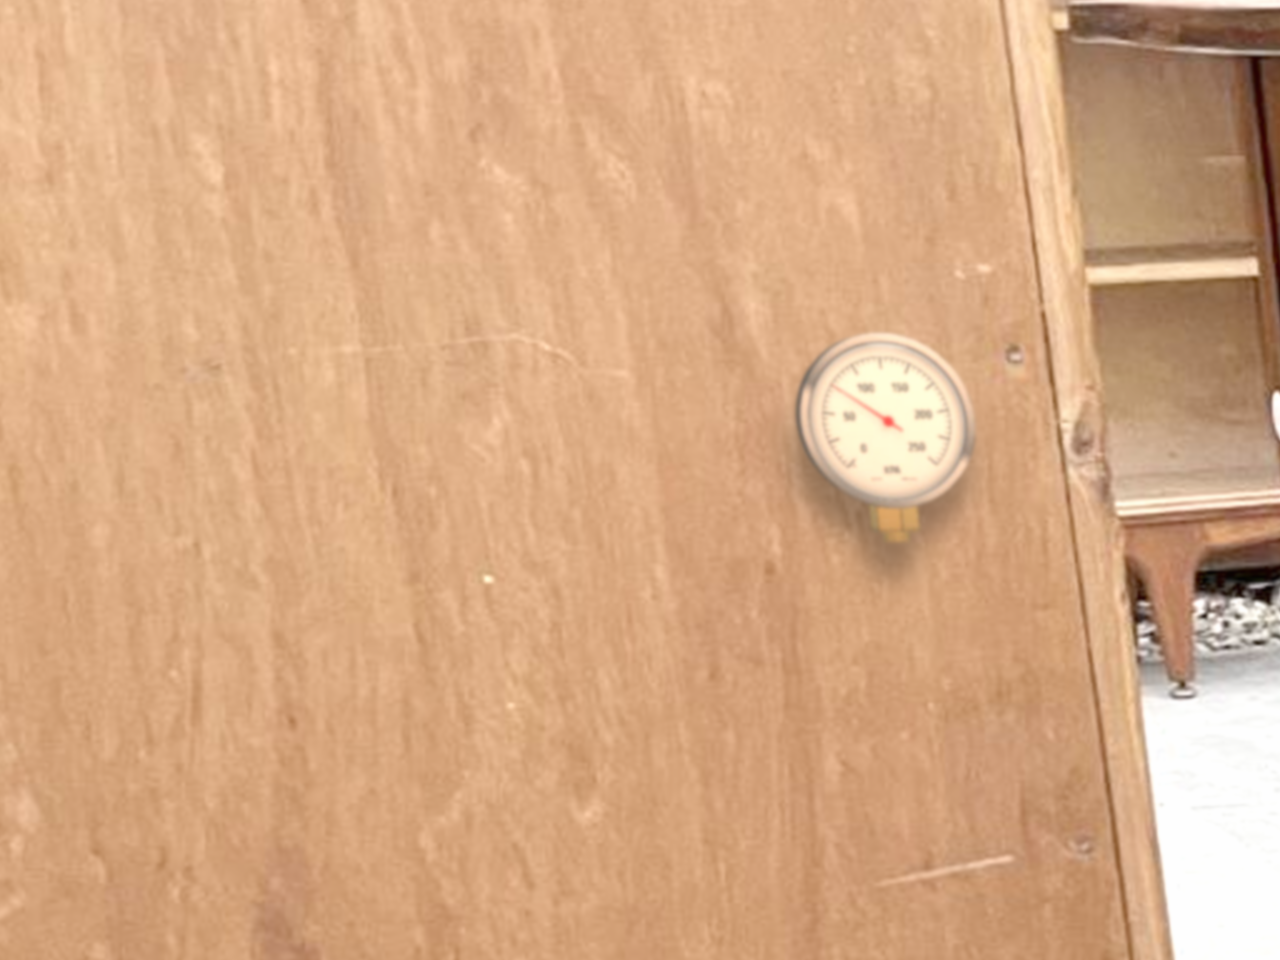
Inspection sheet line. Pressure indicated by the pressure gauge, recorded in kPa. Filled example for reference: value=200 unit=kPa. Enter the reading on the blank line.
value=75 unit=kPa
